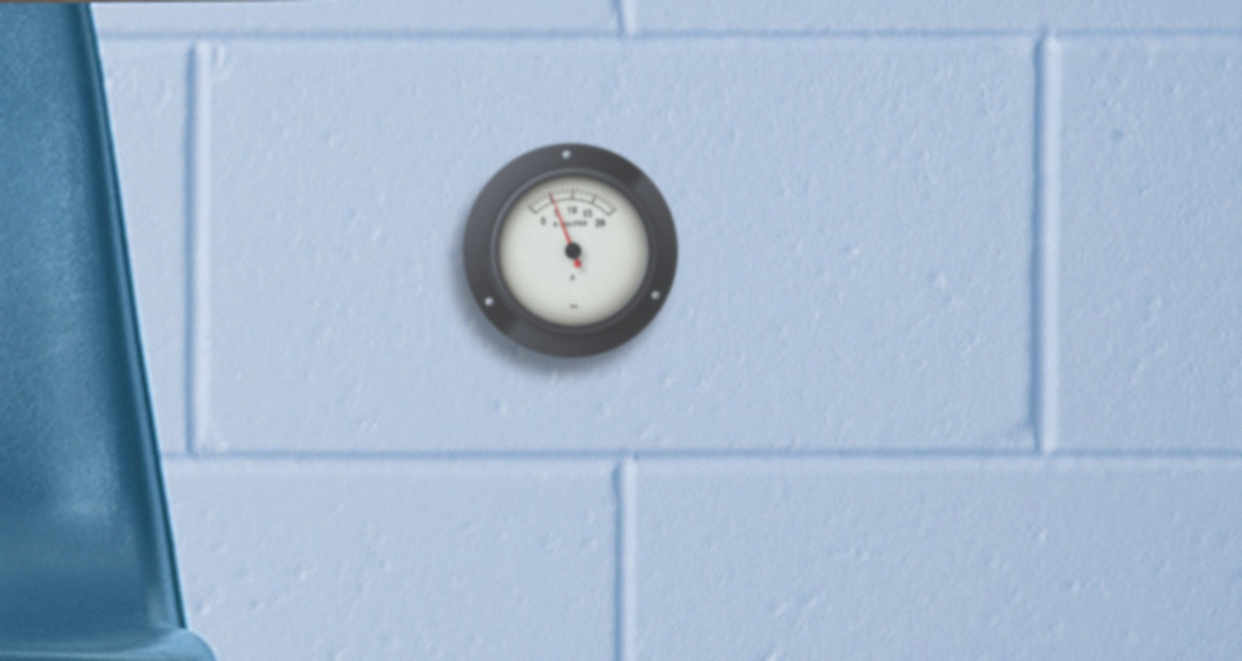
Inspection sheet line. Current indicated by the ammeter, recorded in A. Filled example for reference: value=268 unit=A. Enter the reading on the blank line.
value=5 unit=A
